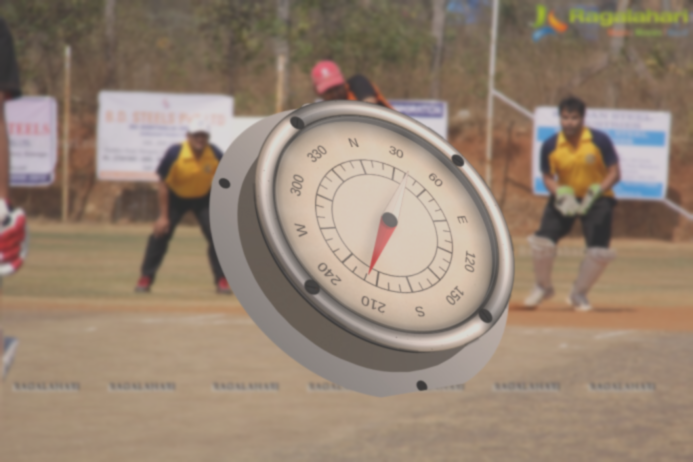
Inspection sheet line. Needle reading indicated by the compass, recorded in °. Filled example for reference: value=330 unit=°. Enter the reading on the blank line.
value=220 unit=°
